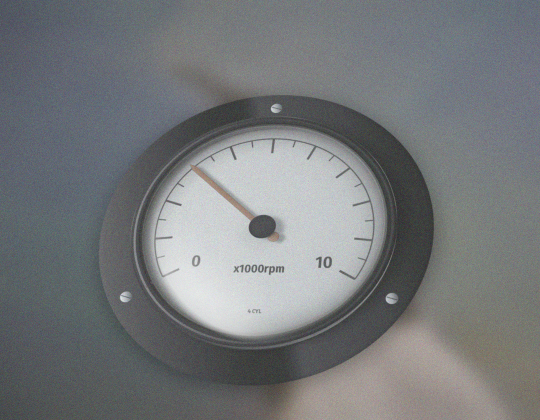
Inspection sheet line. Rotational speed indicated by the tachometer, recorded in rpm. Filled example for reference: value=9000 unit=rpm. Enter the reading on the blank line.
value=3000 unit=rpm
